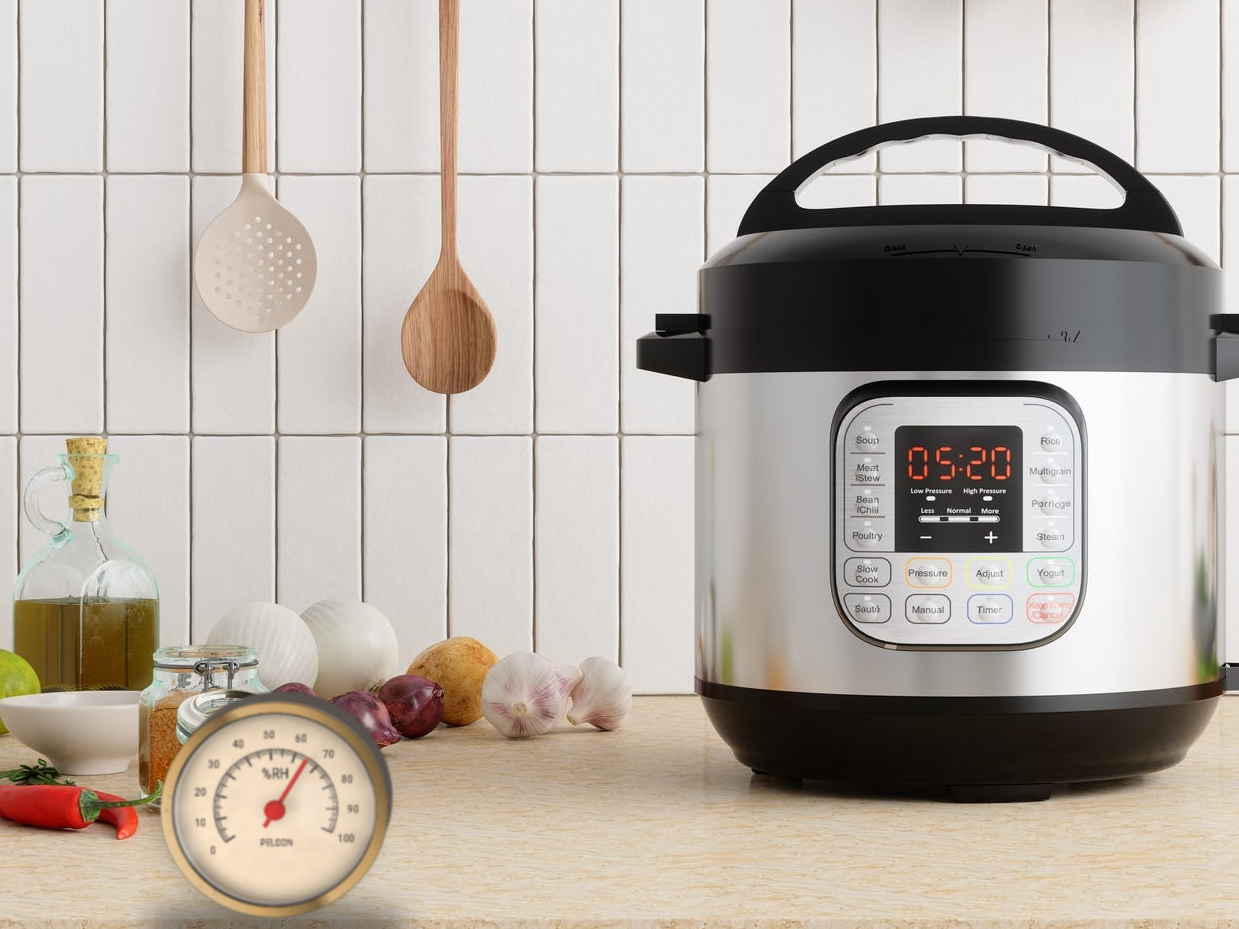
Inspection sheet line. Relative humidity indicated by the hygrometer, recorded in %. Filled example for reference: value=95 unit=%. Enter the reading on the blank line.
value=65 unit=%
